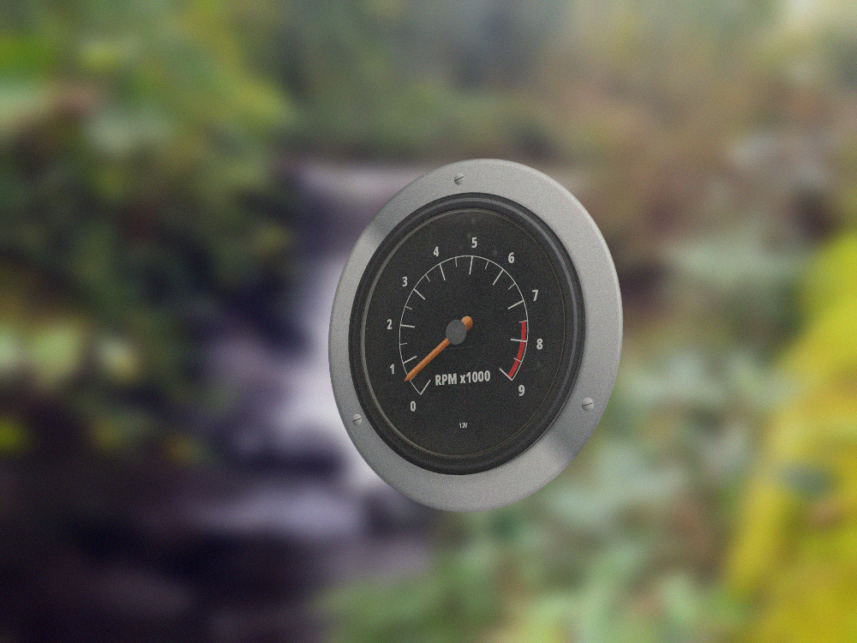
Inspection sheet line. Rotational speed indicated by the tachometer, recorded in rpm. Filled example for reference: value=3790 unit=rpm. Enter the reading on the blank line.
value=500 unit=rpm
